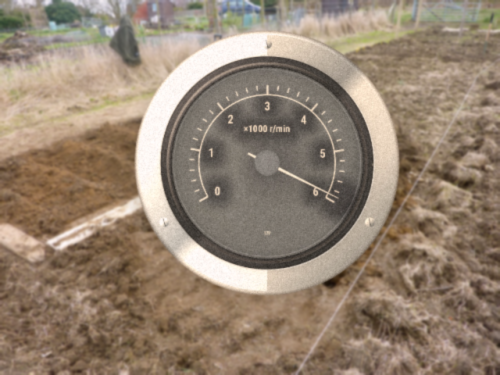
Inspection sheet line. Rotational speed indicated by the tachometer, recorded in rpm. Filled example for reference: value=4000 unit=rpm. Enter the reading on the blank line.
value=5900 unit=rpm
